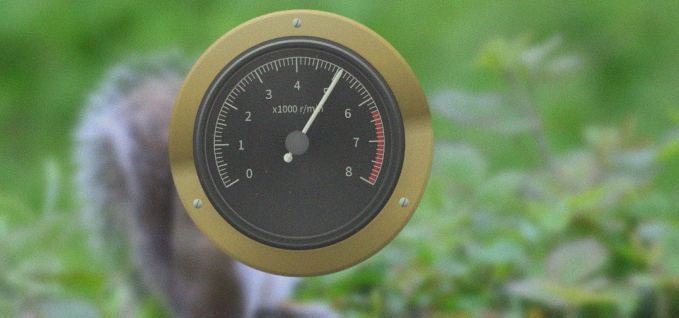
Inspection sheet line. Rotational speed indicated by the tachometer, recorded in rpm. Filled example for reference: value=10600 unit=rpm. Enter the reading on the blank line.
value=5100 unit=rpm
